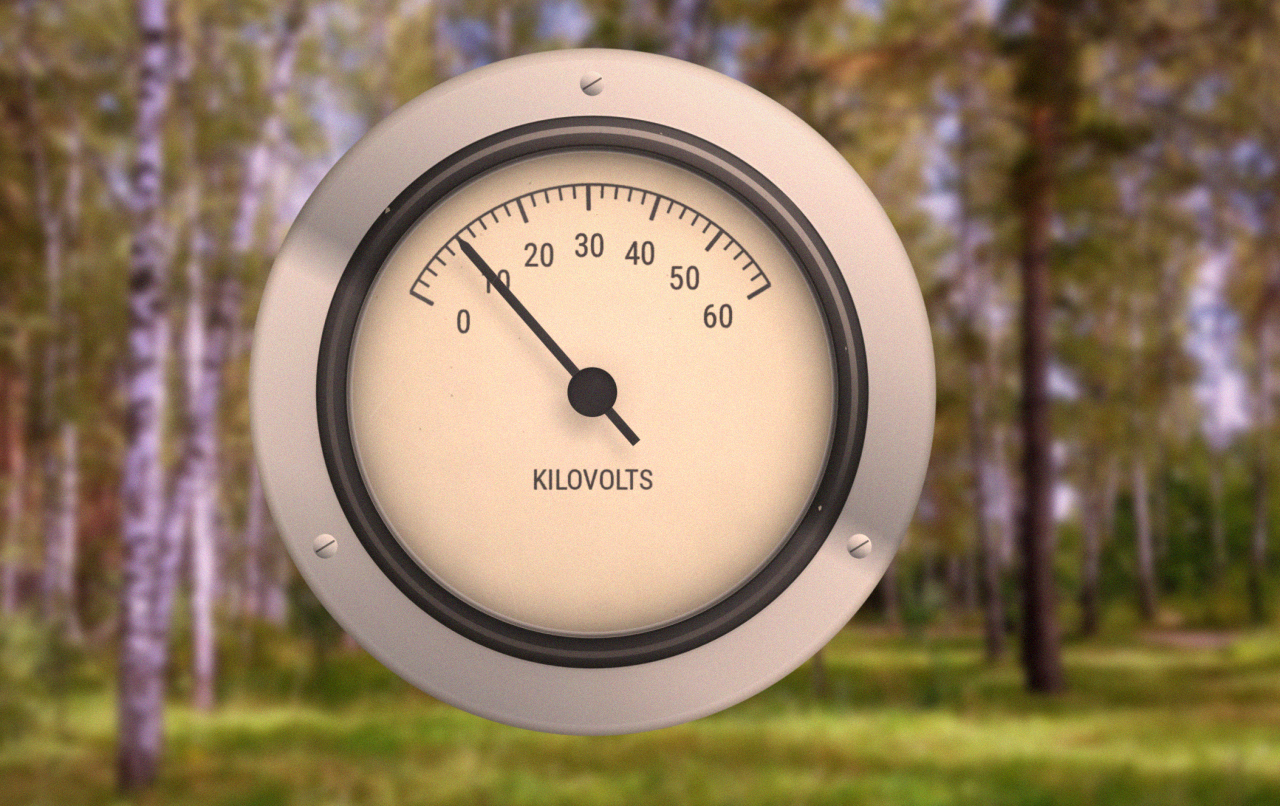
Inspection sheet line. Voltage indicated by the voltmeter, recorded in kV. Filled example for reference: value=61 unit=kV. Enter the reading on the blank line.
value=10 unit=kV
